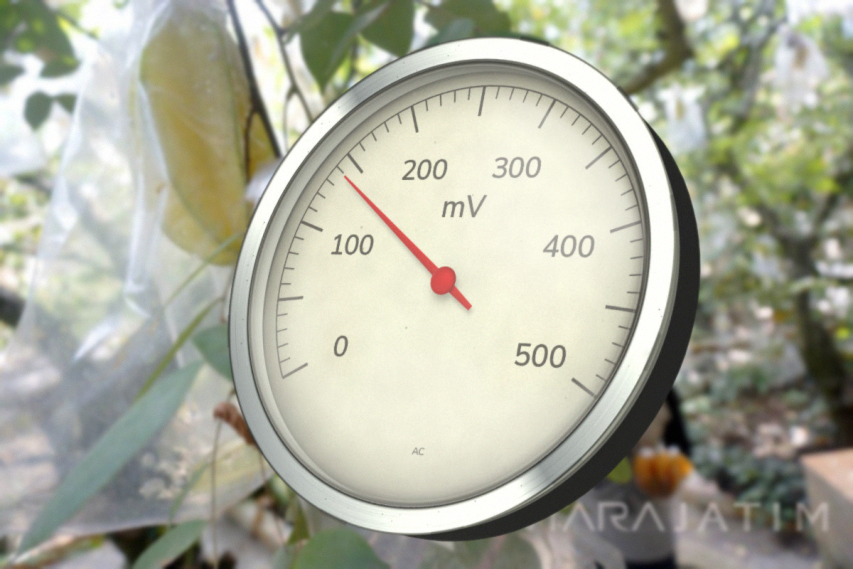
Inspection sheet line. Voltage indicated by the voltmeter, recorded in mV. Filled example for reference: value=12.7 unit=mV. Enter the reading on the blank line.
value=140 unit=mV
